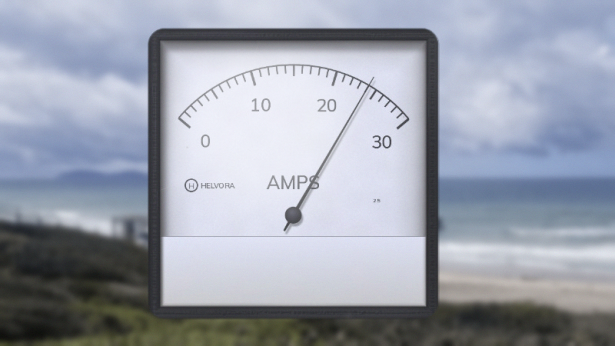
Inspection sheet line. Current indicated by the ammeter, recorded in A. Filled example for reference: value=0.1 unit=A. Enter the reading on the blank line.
value=24 unit=A
